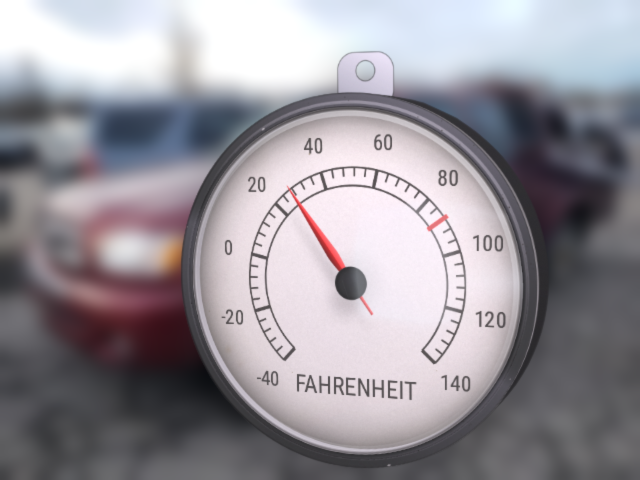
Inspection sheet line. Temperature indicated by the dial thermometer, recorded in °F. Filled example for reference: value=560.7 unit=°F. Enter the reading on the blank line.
value=28 unit=°F
